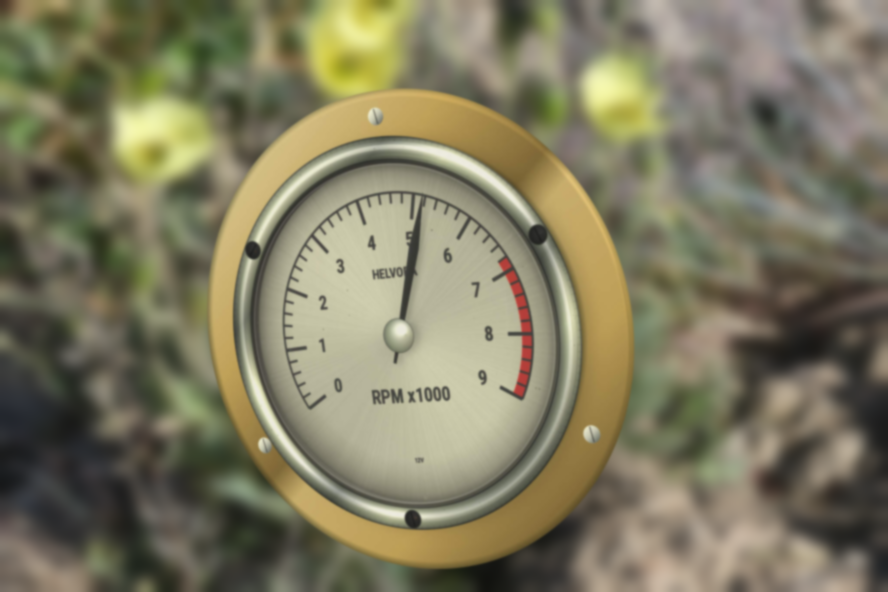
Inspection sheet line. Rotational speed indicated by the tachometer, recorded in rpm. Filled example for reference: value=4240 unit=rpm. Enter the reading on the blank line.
value=5200 unit=rpm
